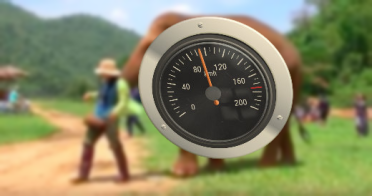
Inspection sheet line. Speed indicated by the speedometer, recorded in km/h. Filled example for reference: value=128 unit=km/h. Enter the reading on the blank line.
value=95 unit=km/h
